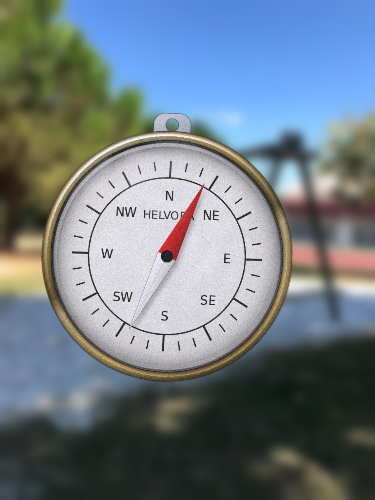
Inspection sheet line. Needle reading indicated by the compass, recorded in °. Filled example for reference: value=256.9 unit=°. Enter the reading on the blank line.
value=25 unit=°
